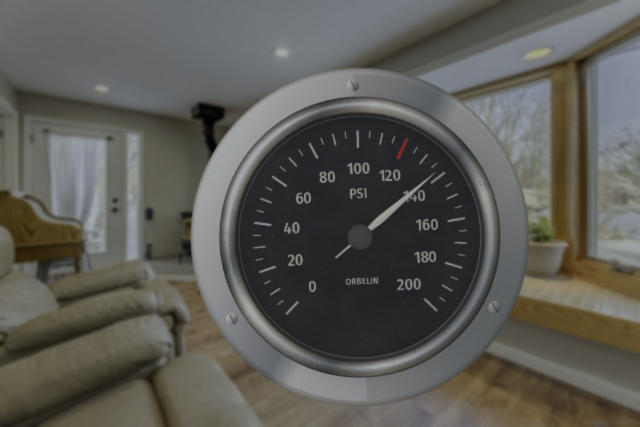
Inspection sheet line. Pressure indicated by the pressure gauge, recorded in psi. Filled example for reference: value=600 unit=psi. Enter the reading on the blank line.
value=137.5 unit=psi
